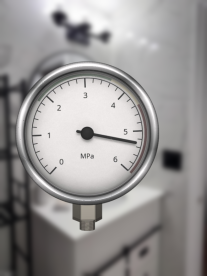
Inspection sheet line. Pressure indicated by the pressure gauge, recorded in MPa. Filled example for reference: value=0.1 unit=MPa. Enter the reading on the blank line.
value=5.3 unit=MPa
